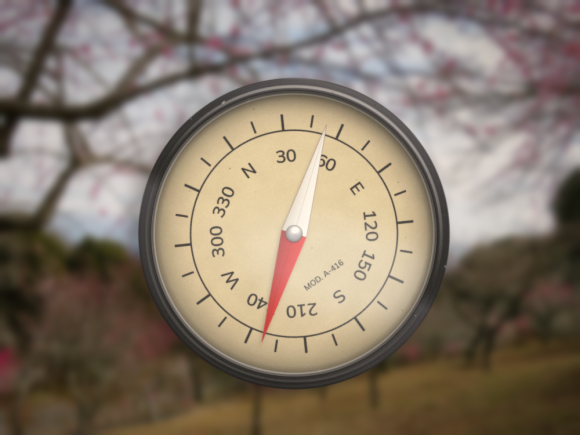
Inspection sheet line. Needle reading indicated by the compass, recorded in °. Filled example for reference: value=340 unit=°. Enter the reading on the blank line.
value=232.5 unit=°
